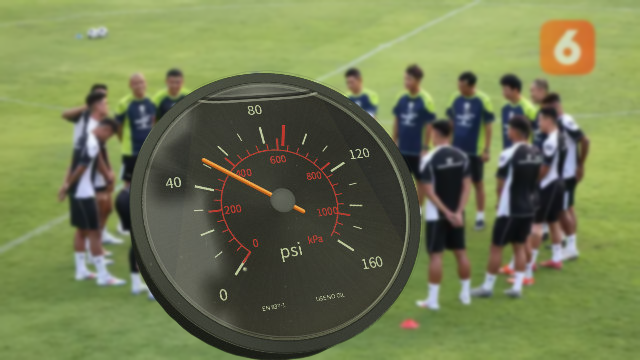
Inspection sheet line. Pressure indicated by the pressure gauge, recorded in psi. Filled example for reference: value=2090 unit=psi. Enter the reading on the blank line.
value=50 unit=psi
